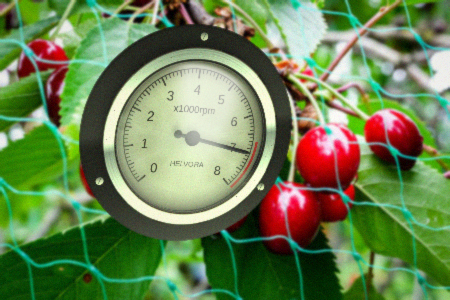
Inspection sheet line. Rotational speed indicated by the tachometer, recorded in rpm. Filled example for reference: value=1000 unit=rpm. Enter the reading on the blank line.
value=7000 unit=rpm
